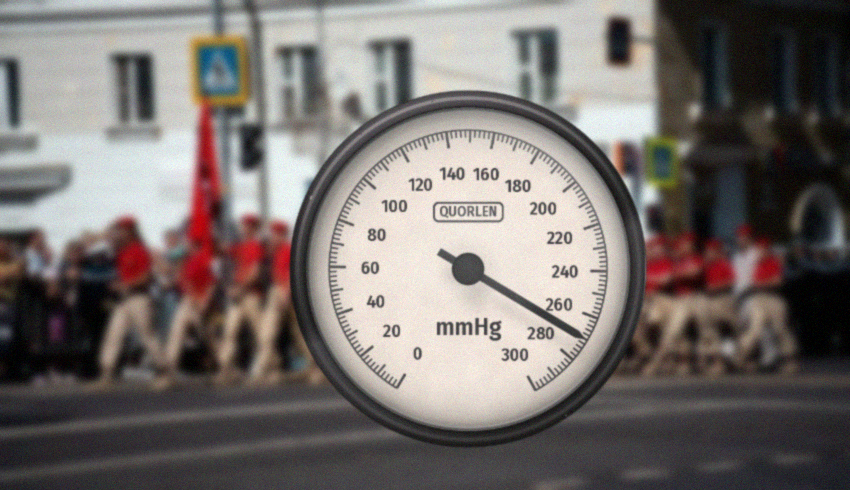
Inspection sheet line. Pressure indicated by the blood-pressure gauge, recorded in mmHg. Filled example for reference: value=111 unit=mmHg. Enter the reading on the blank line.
value=270 unit=mmHg
